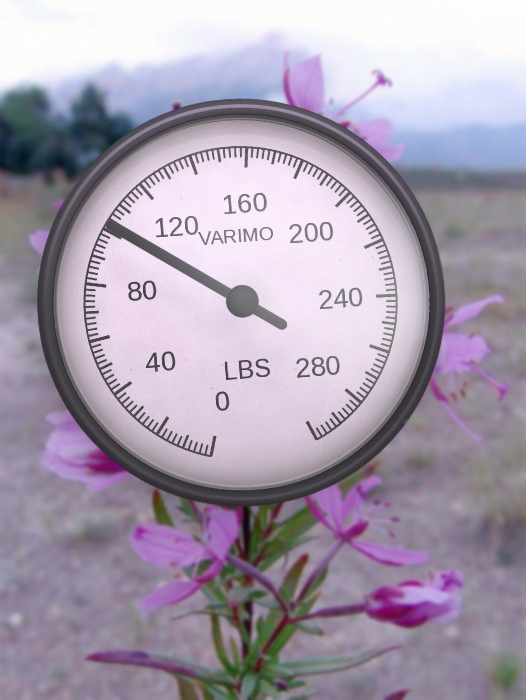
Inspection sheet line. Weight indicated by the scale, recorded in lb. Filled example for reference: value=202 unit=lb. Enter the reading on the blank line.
value=102 unit=lb
